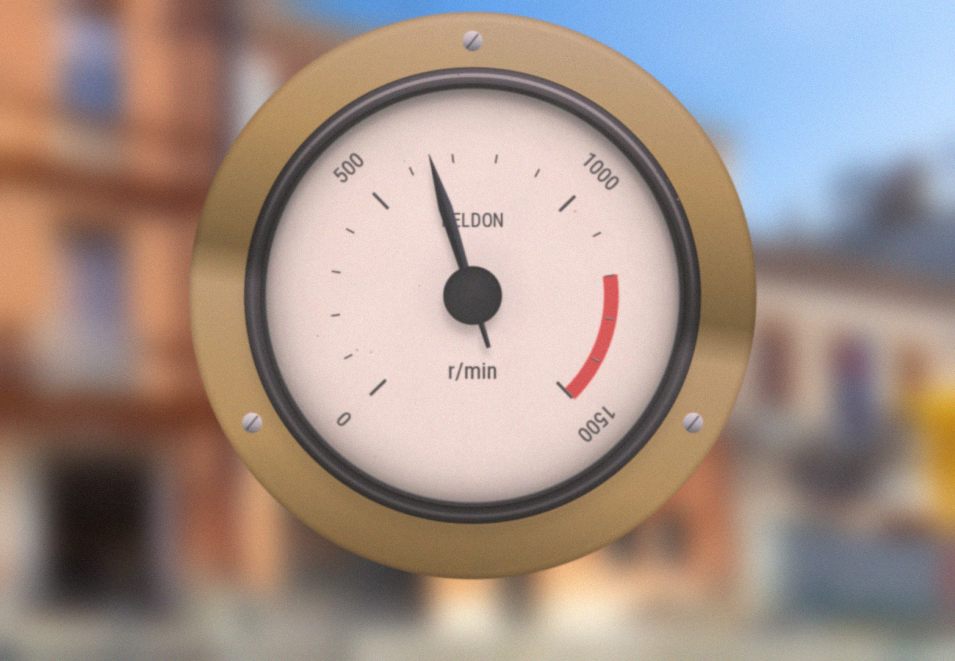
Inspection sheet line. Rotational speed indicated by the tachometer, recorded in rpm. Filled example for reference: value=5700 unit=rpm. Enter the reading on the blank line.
value=650 unit=rpm
